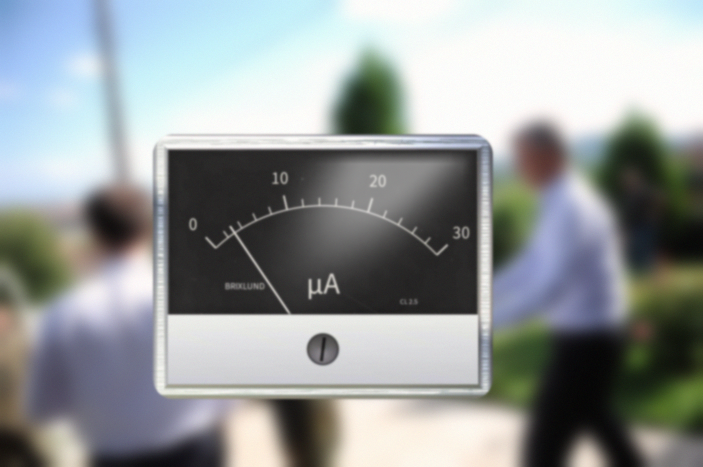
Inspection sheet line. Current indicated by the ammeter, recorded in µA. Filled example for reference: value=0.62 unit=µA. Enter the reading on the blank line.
value=3 unit=µA
